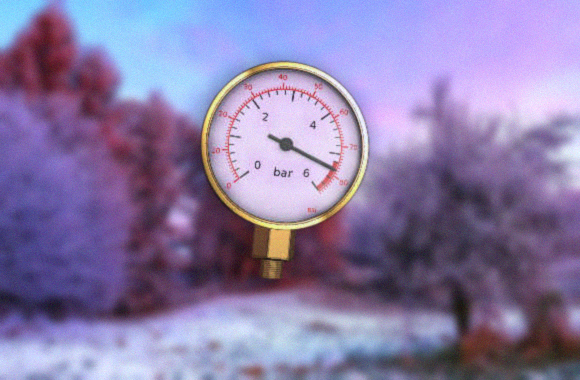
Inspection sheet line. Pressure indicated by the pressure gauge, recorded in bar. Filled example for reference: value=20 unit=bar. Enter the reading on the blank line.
value=5.4 unit=bar
